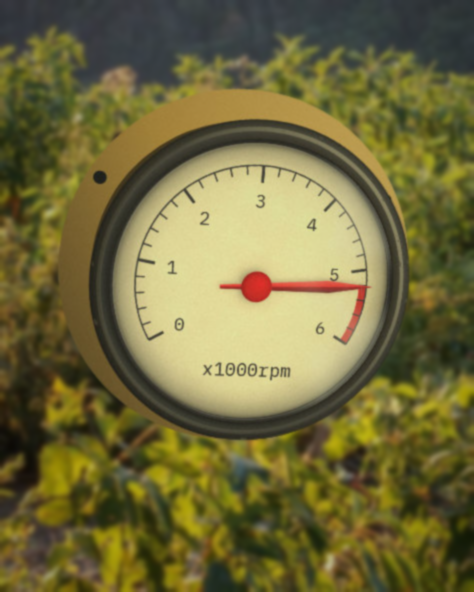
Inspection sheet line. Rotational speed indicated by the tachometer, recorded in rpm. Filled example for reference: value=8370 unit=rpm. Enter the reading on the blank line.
value=5200 unit=rpm
